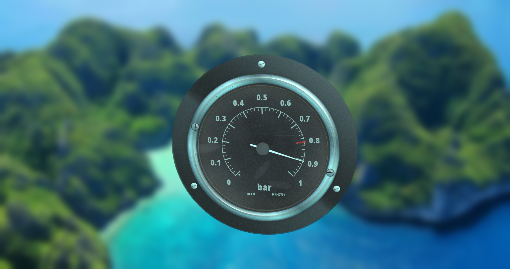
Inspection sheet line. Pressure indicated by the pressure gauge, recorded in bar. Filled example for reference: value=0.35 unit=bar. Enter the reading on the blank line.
value=0.9 unit=bar
